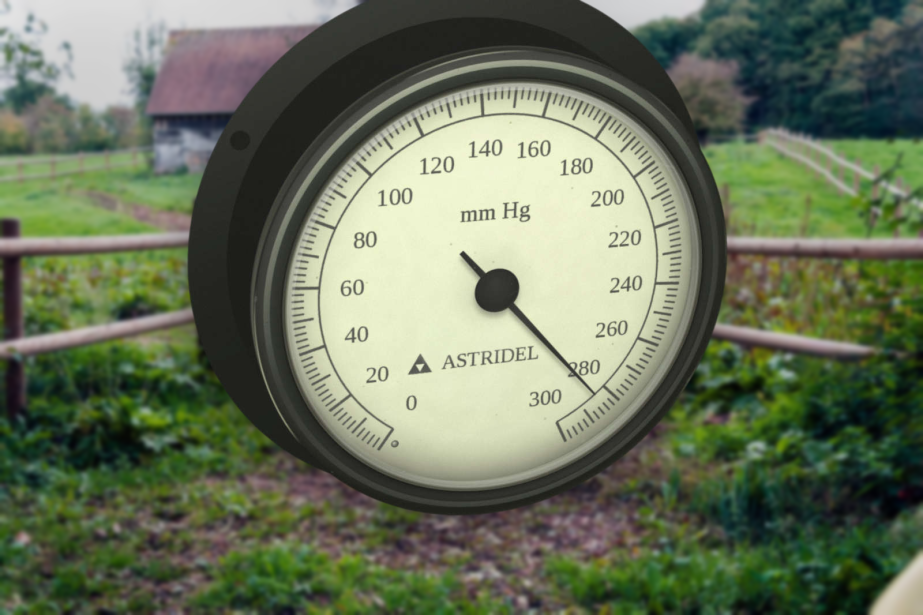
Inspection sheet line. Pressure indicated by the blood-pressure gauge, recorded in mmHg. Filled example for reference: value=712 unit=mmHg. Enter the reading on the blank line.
value=284 unit=mmHg
